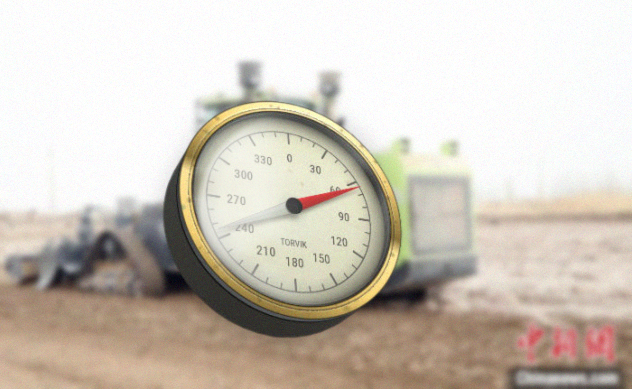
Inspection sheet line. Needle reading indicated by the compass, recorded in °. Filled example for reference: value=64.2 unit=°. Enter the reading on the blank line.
value=65 unit=°
